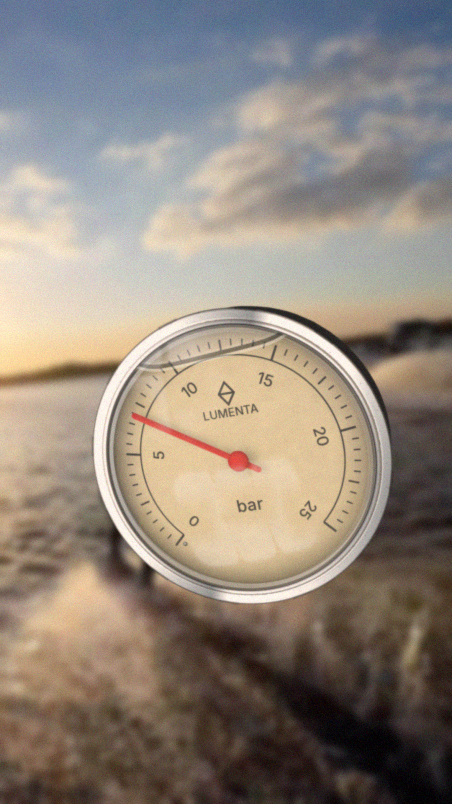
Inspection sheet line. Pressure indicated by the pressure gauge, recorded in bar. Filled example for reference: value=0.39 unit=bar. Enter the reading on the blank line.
value=7 unit=bar
